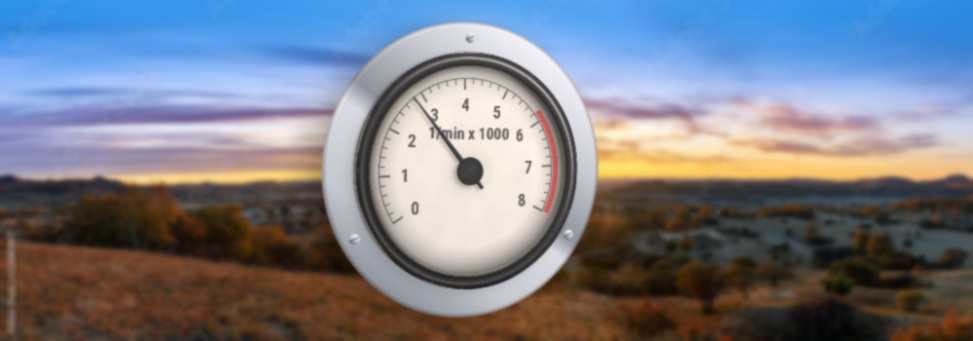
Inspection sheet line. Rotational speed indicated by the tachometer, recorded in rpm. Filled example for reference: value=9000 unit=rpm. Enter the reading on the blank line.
value=2800 unit=rpm
